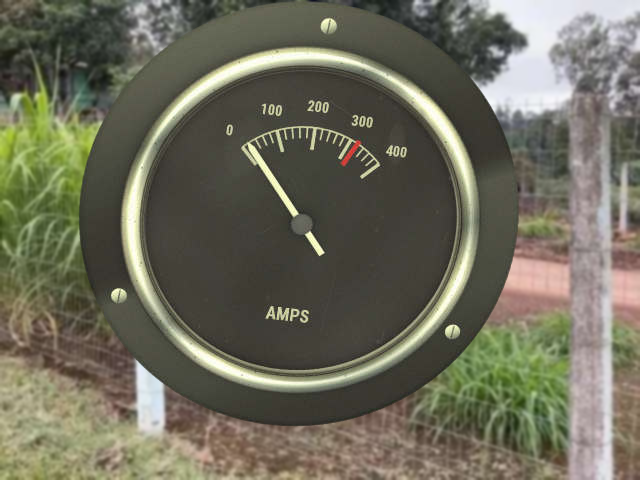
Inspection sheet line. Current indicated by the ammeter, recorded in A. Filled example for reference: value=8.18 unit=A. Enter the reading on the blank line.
value=20 unit=A
